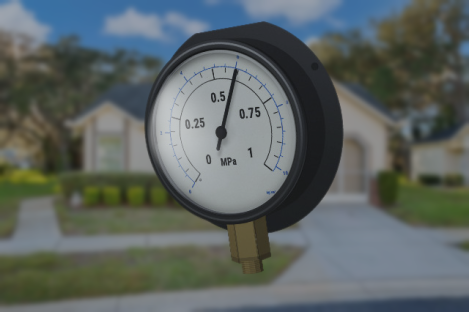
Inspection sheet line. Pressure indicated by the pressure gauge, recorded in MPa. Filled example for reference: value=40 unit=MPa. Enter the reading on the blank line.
value=0.6 unit=MPa
